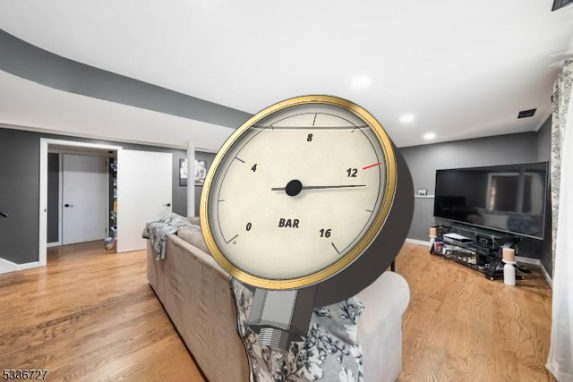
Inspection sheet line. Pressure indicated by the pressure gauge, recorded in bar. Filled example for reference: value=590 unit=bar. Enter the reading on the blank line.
value=13 unit=bar
